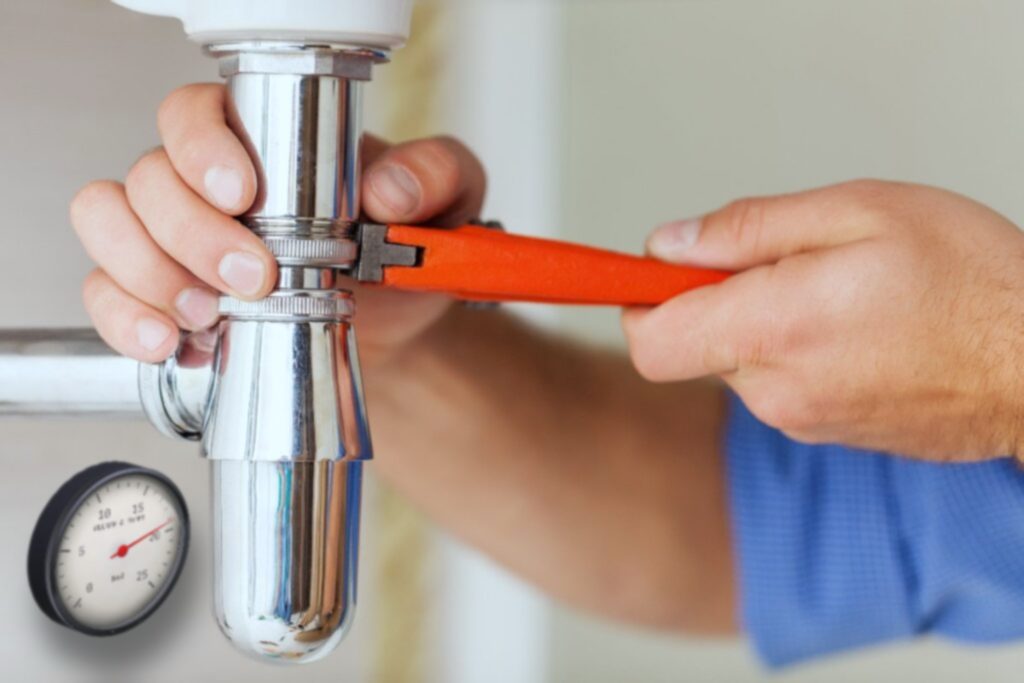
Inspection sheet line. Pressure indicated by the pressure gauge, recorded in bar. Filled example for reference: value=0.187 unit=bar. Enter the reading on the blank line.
value=19 unit=bar
